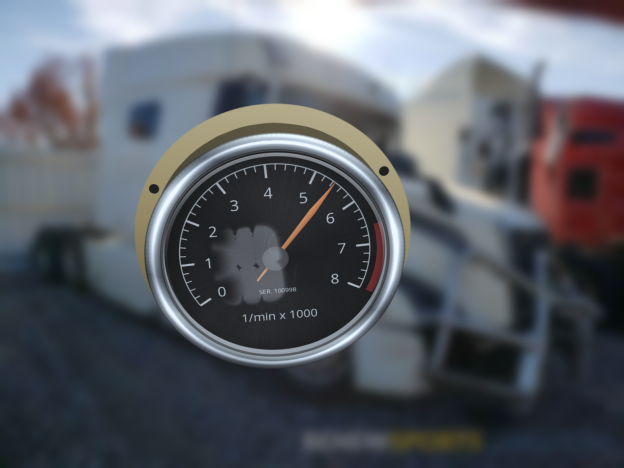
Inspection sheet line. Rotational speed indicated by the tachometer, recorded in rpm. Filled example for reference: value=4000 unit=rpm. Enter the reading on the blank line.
value=5400 unit=rpm
